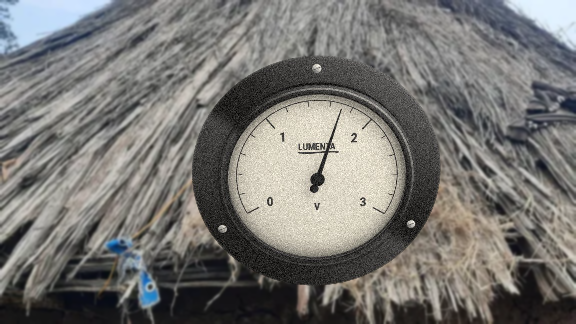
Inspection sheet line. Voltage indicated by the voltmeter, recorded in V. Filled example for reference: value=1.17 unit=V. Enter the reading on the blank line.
value=1.7 unit=V
